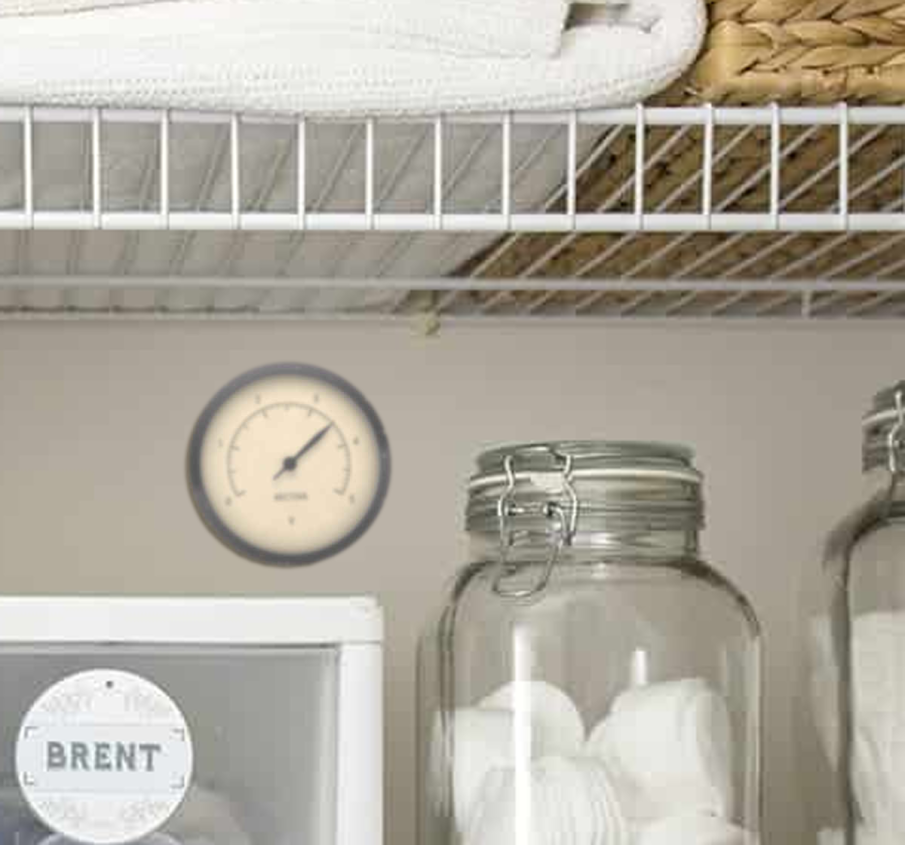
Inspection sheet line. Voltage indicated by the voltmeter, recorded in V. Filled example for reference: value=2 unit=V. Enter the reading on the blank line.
value=3.5 unit=V
